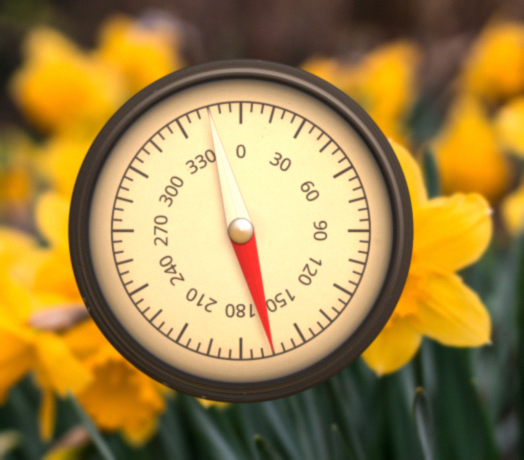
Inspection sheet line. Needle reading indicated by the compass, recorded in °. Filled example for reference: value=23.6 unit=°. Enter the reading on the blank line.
value=165 unit=°
